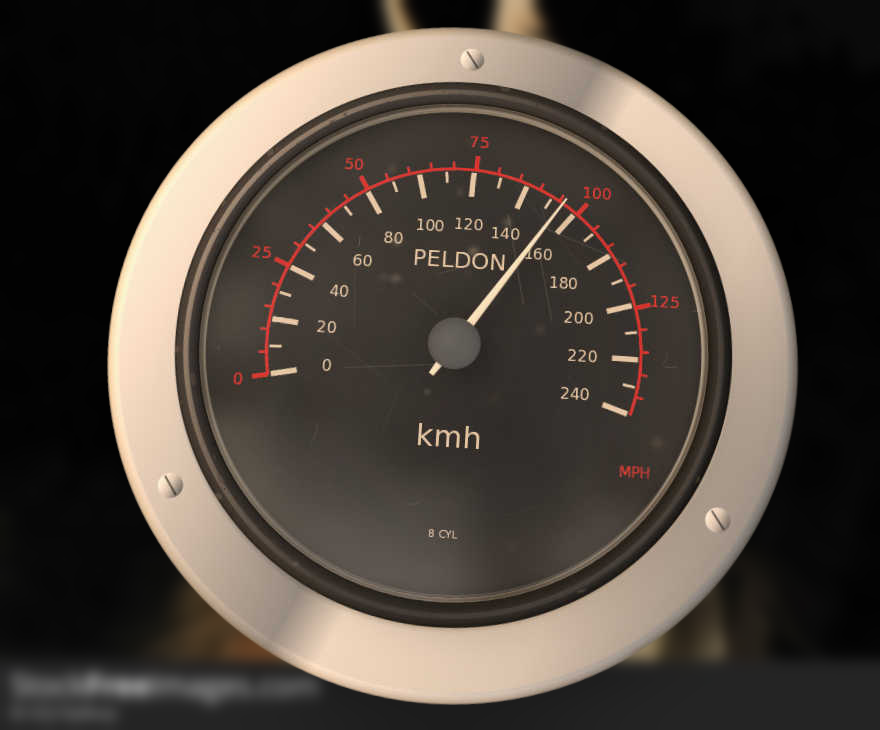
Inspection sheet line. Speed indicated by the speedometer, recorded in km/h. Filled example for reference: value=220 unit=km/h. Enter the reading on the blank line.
value=155 unit=km/h
